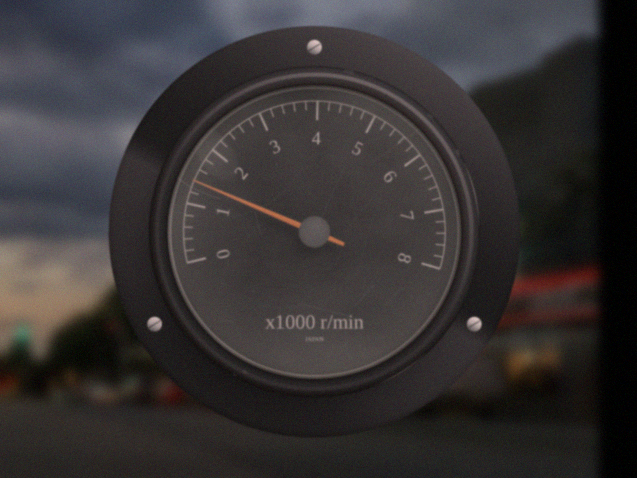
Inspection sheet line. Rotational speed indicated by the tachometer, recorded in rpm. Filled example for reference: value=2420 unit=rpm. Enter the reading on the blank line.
value=1400 unit=rpm
